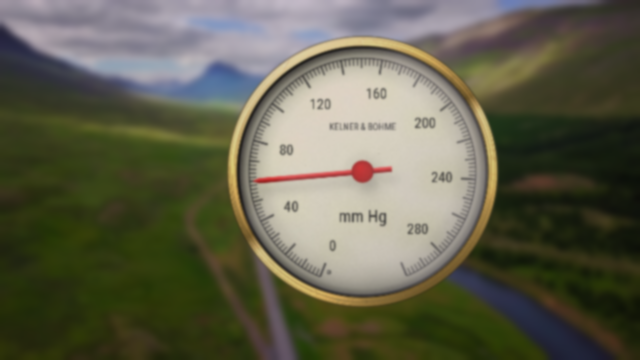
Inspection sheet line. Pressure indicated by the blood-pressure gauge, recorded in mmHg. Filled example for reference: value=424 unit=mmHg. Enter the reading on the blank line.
value=60 unit=mmHg
